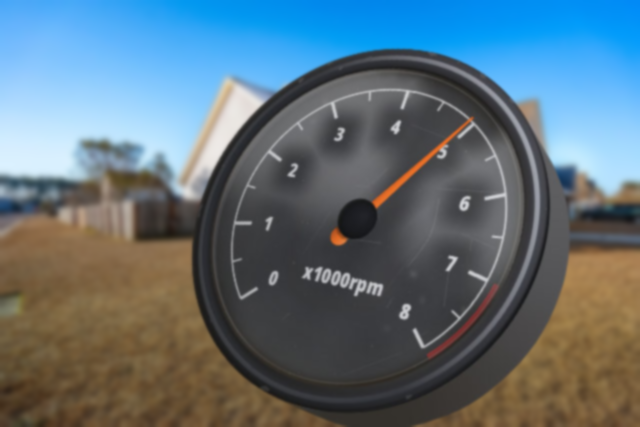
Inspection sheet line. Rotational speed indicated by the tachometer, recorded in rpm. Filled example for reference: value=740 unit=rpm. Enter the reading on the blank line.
value=5000 unit=rpm
